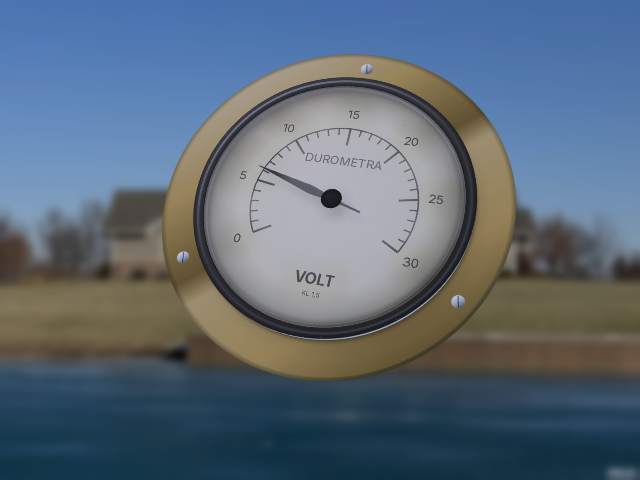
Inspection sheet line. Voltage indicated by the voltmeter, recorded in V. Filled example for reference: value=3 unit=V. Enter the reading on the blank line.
value=6 unit=V
